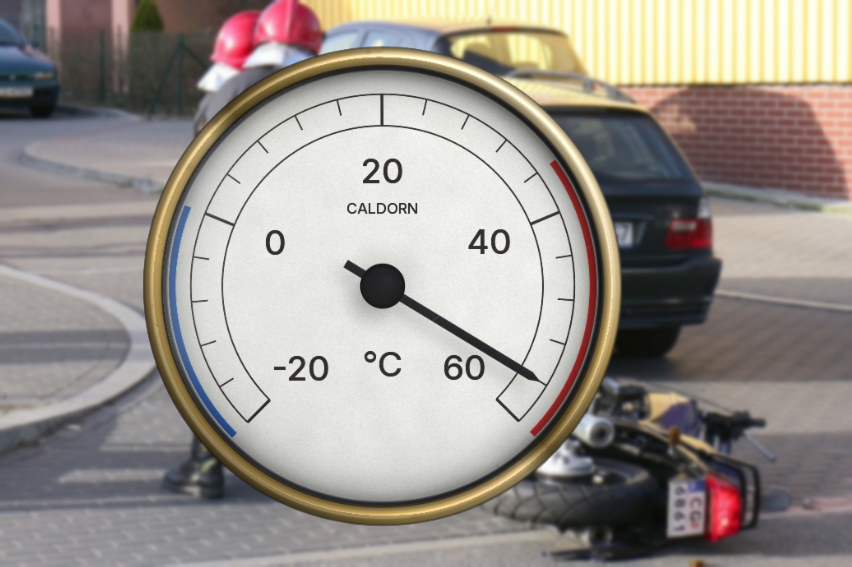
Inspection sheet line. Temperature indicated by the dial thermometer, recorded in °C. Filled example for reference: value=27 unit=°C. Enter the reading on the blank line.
value=56 unit=°C
